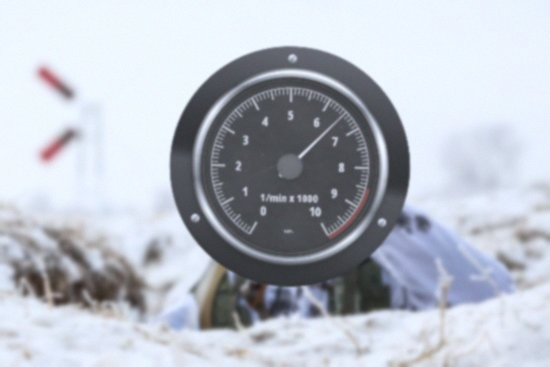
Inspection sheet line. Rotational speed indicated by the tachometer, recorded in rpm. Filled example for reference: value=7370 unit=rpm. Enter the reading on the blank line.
value=6500 unit=rpm
